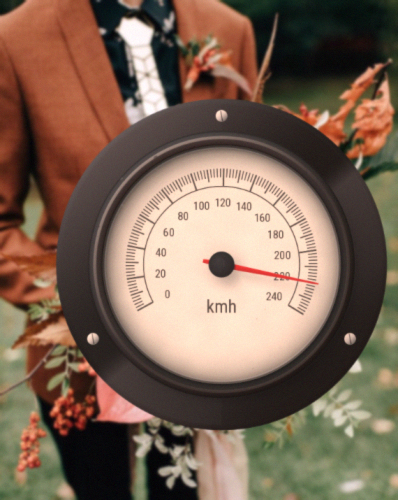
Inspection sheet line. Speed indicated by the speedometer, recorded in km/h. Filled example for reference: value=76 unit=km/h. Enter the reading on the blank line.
value=220 unit=km/h
